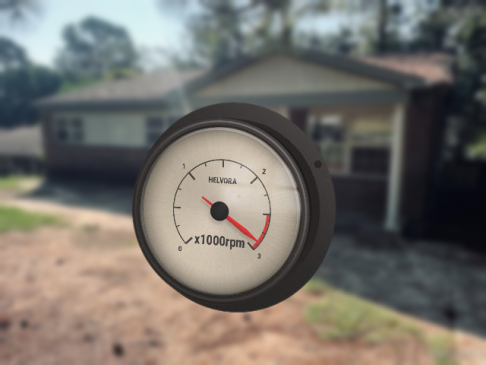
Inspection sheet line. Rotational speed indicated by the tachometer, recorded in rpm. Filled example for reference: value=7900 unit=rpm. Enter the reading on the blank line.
value=2875 unit=rpm
